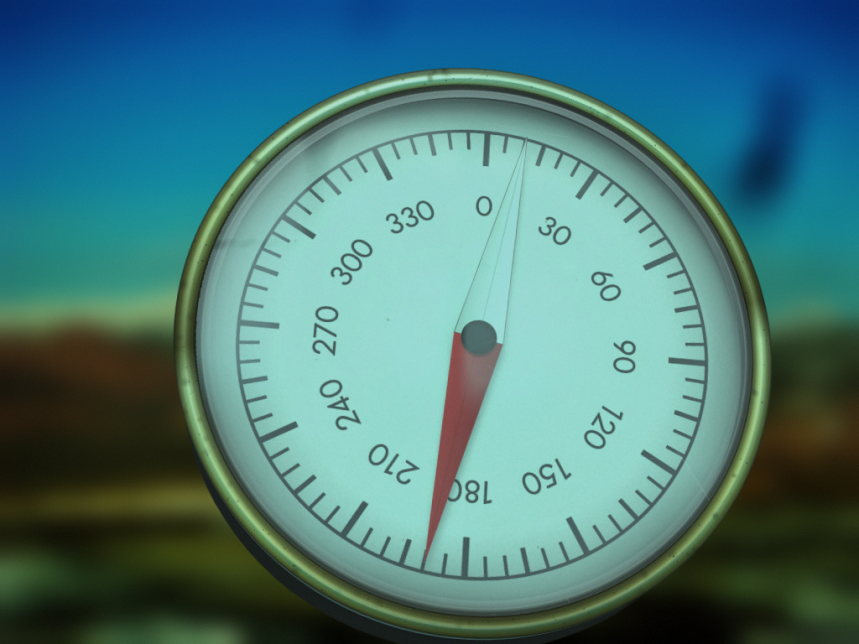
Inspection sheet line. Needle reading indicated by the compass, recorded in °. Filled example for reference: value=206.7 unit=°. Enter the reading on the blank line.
value=190 unit=°
